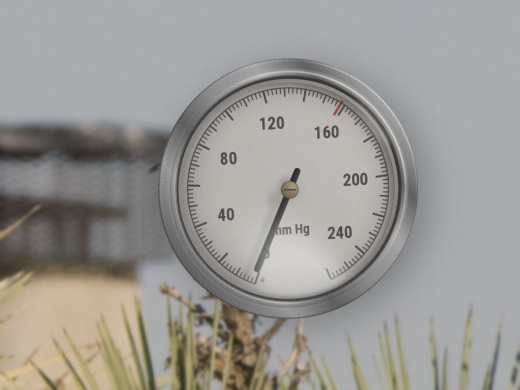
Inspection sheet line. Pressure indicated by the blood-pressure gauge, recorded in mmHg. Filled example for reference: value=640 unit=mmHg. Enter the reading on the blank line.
value=2 unit=mmHg
